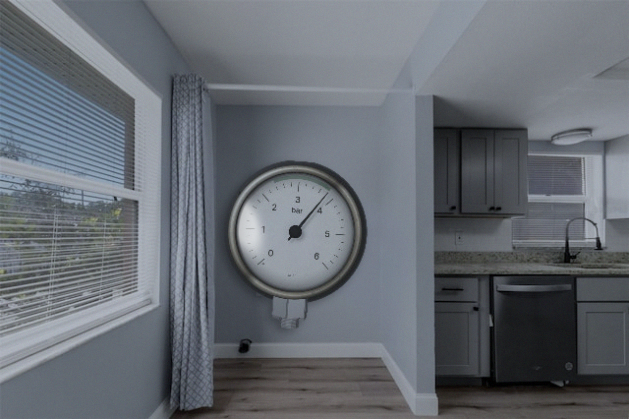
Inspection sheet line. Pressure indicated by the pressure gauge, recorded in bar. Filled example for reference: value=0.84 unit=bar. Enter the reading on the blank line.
value=3.8 unit=bar
